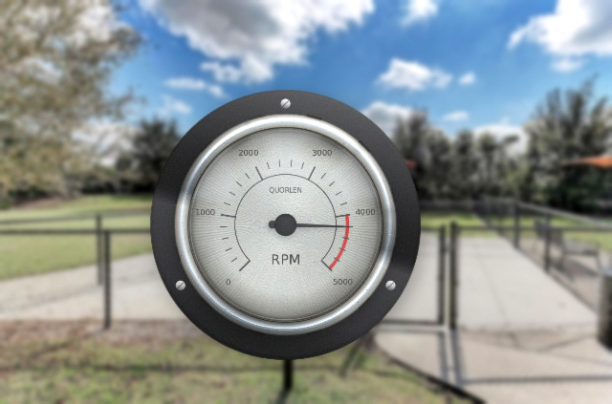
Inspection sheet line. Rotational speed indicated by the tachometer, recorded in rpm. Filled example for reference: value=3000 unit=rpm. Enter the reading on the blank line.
value=4200 unit=rpm
